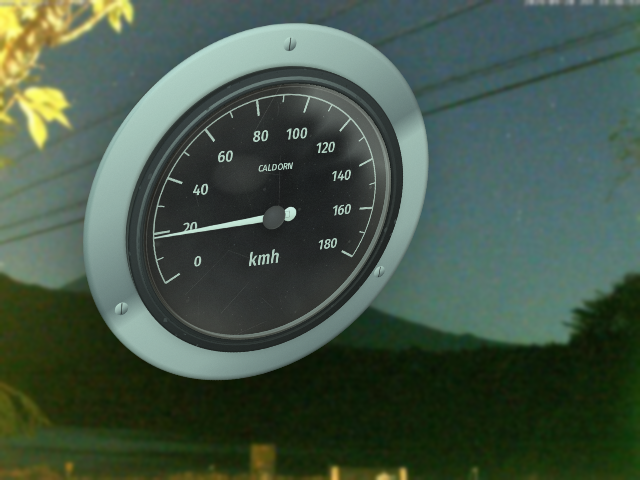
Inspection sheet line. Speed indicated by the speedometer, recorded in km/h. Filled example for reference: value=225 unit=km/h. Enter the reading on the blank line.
value=20 unit=km/h
